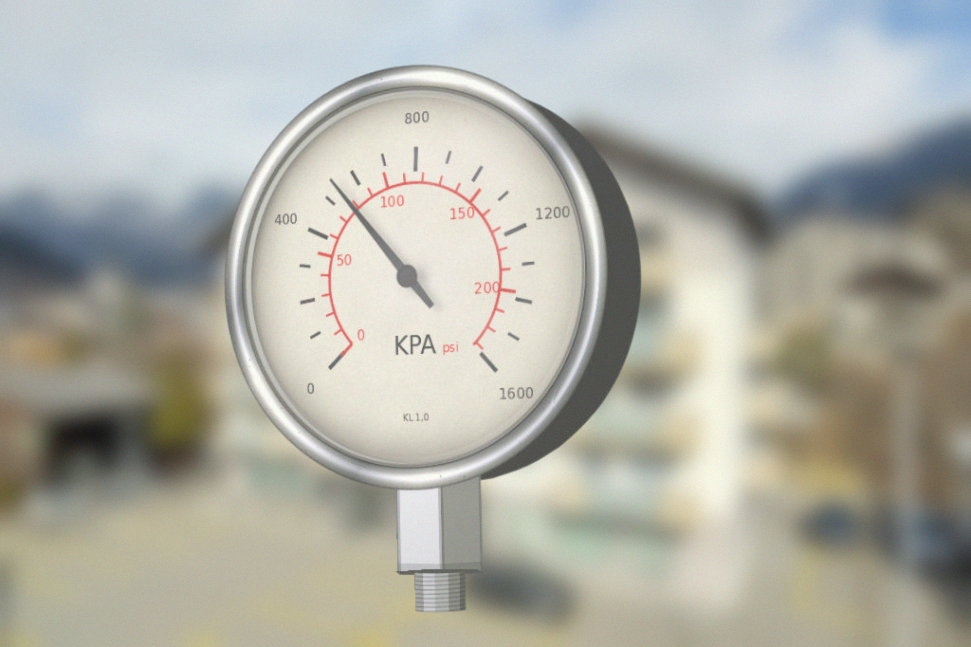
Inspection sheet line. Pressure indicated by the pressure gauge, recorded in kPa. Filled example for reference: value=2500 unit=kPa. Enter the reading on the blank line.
value=550 unit=kPa
